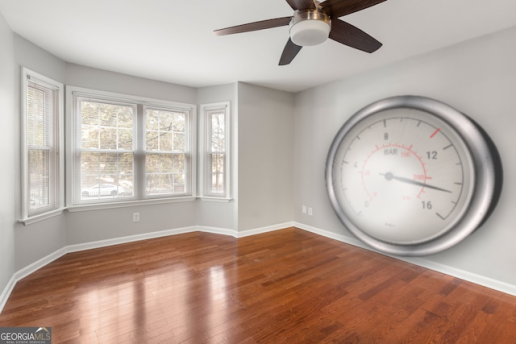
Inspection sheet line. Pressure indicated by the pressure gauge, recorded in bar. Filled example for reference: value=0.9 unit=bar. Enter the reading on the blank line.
value=14.5 unit=bar
